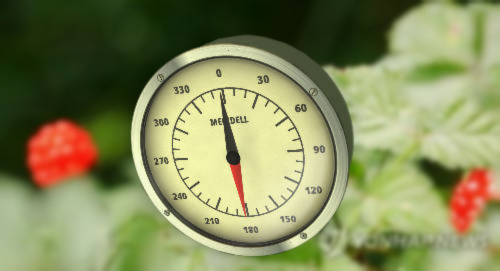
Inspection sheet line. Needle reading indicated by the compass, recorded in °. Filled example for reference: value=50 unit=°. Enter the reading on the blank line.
value=180 unit=°
